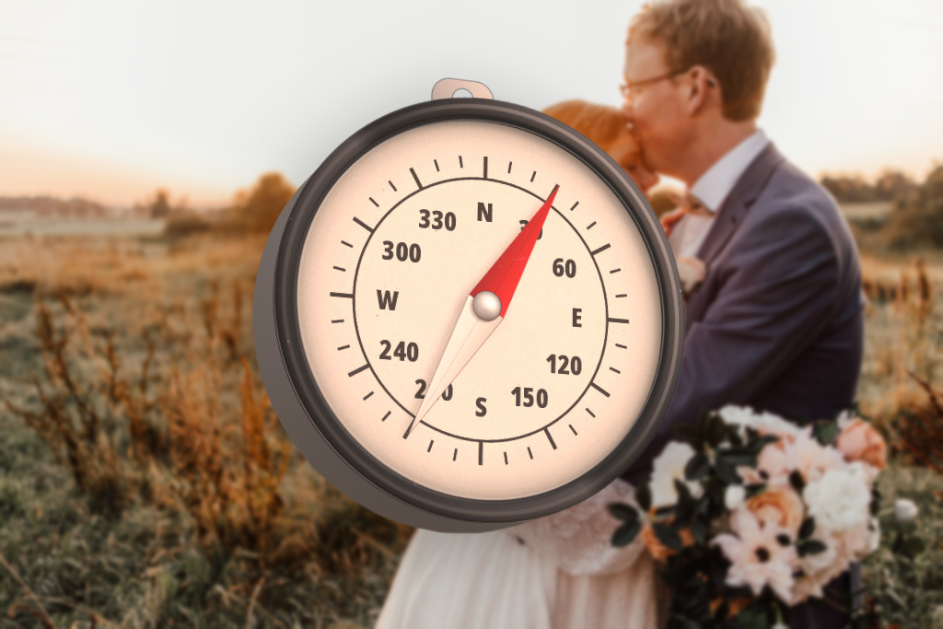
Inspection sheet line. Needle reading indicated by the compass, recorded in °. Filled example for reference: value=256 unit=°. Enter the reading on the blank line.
value=30 unit=°
